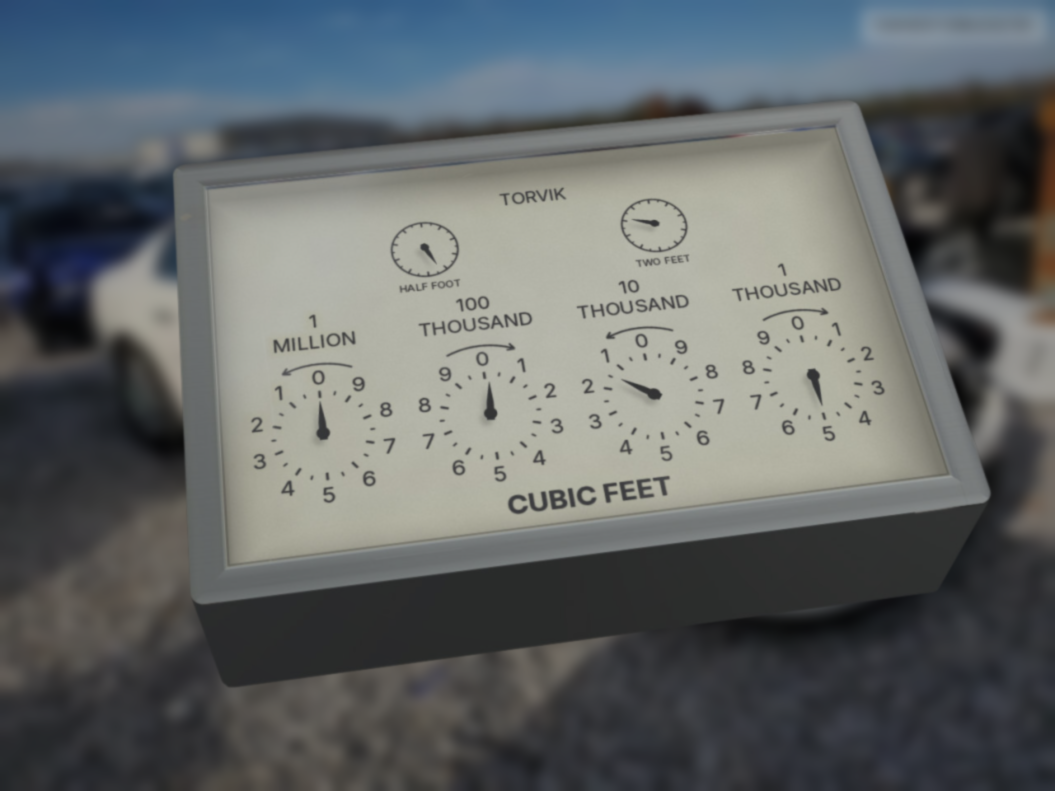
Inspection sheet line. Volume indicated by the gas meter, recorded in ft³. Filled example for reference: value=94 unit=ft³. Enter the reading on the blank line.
value=1500 unit=ft³
